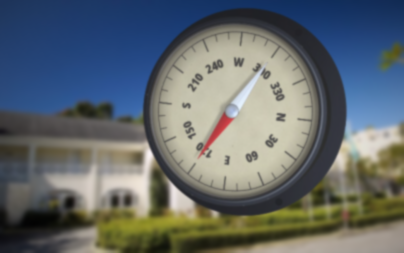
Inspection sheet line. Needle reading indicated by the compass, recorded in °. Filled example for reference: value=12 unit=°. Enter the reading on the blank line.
value=120 unit=°
